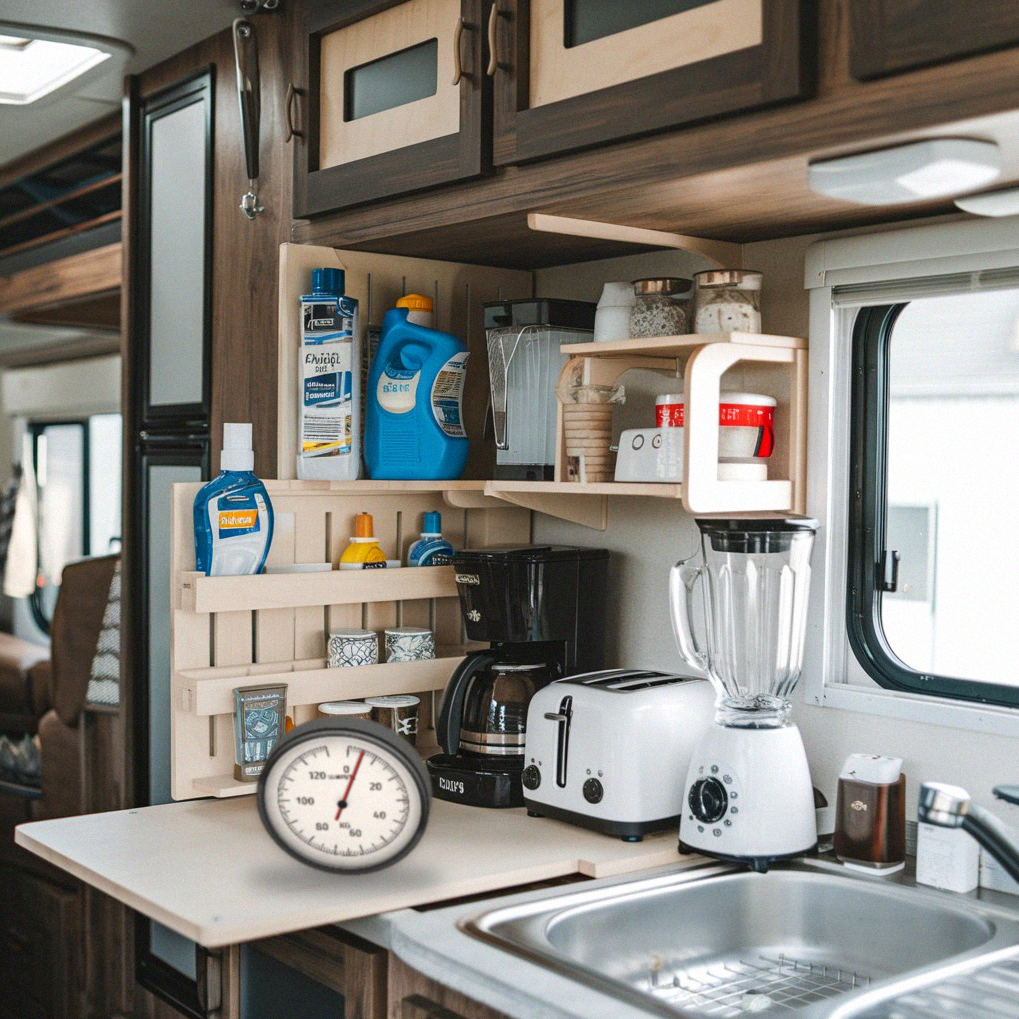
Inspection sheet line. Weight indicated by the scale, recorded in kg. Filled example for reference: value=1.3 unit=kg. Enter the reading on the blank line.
value=5 unit=kg
